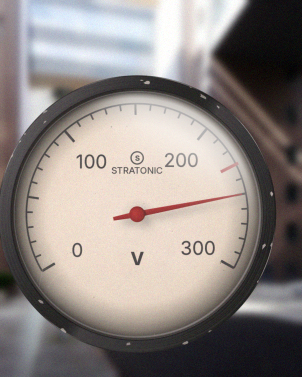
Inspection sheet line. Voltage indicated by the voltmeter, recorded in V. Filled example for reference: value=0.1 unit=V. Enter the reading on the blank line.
value=250 unit=V
